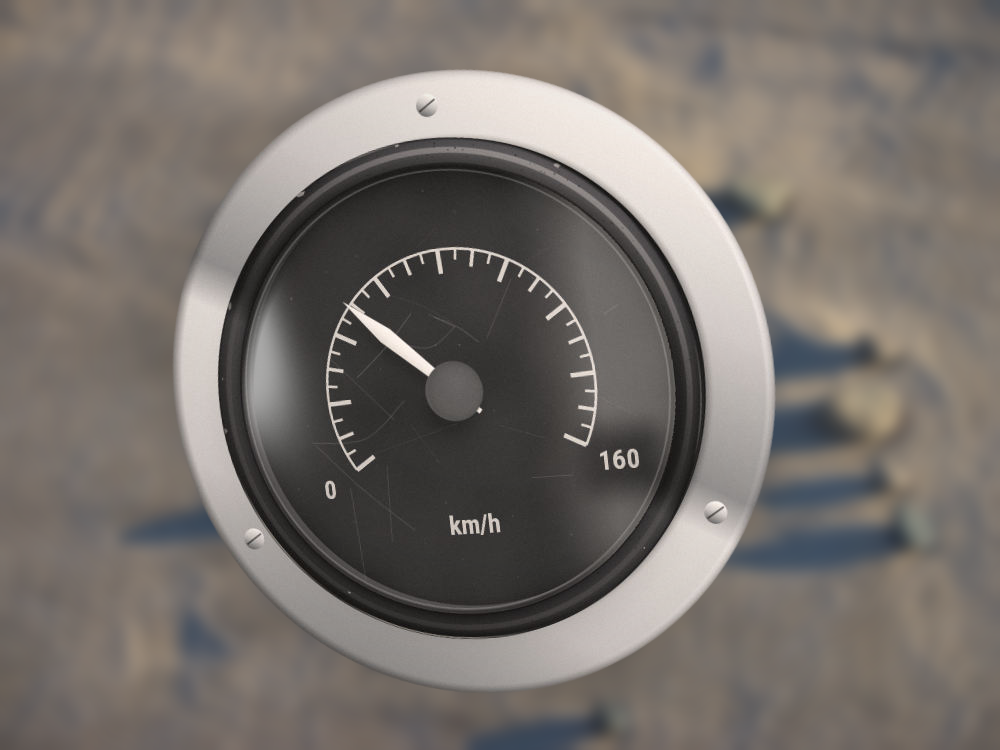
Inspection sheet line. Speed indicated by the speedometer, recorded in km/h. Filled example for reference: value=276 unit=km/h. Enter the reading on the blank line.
value=50 unit=km/h
